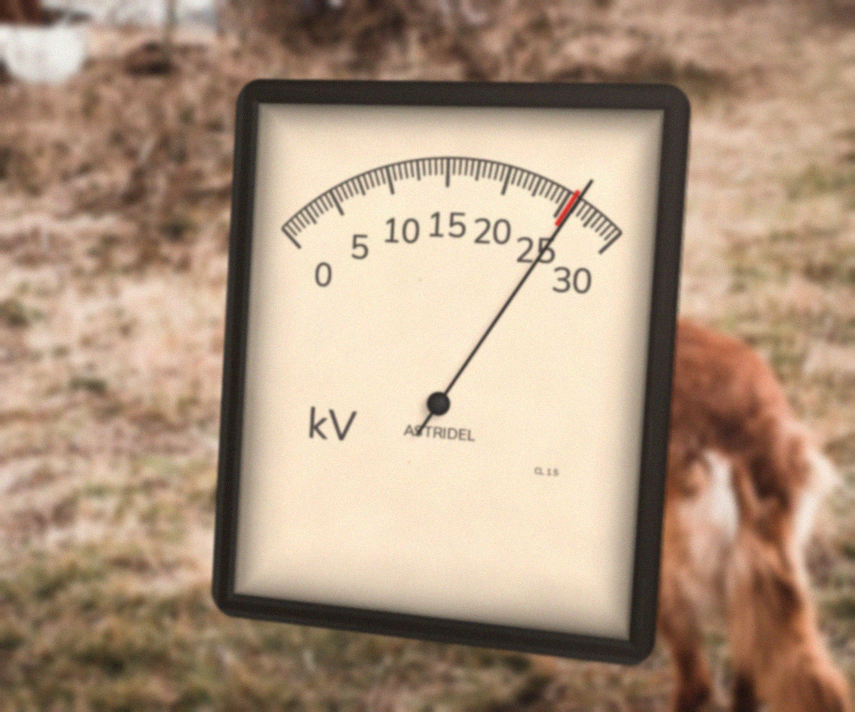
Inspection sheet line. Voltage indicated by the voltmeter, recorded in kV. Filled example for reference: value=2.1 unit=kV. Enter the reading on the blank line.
value=26 unit=kV
